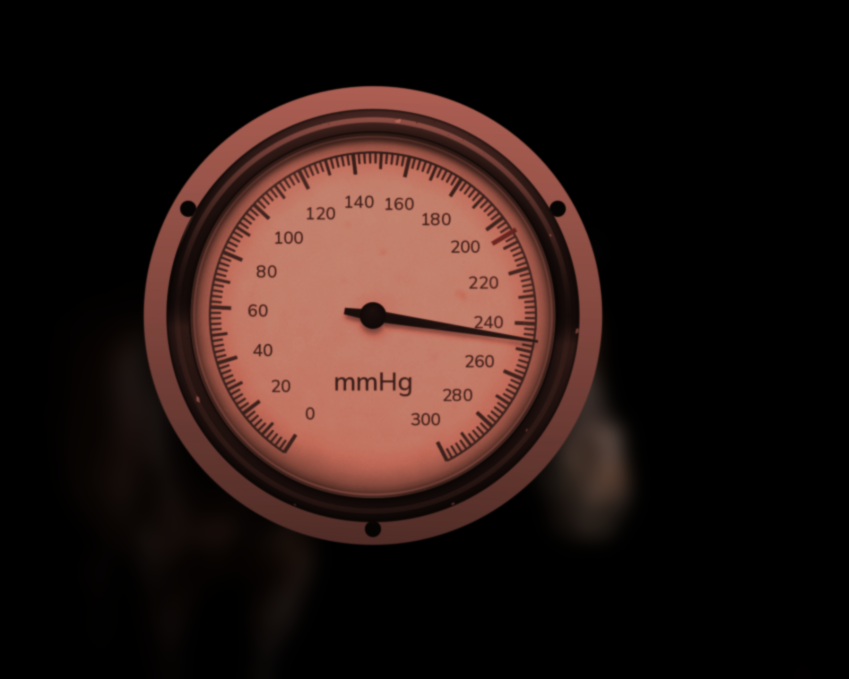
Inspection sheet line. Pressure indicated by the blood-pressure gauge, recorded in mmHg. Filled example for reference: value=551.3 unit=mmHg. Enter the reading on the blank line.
value=246 unit=mmHg
